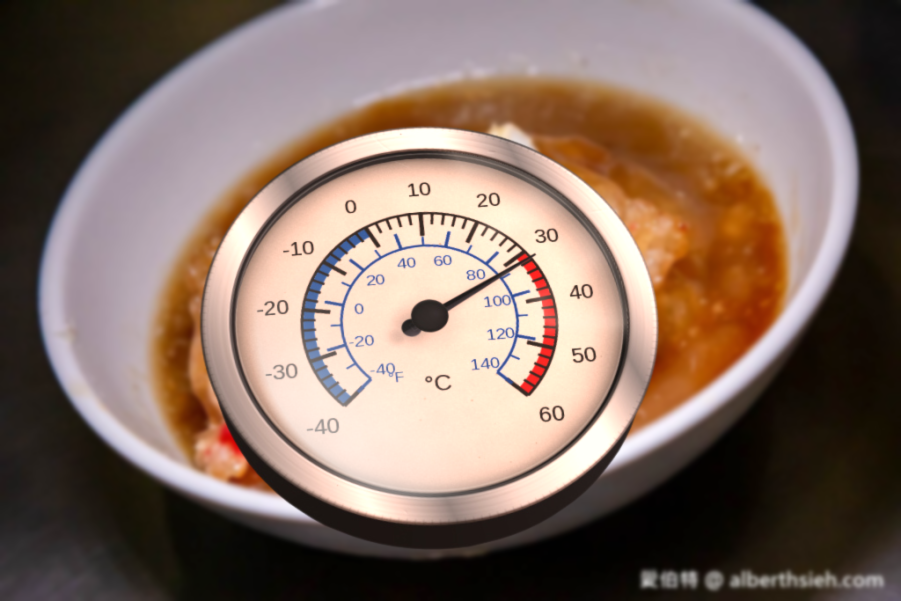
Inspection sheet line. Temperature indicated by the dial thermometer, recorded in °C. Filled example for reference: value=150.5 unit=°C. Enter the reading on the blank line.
value=32 unit=°C
